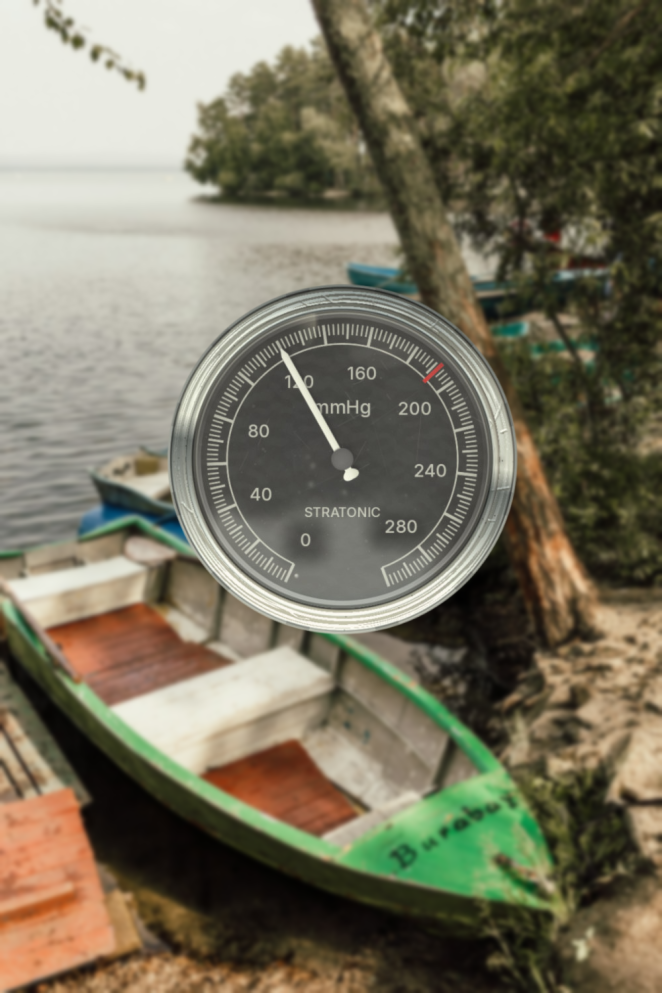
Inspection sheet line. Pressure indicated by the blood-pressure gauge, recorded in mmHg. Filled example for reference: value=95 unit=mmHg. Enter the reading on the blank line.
value=120 unit=mmHg
